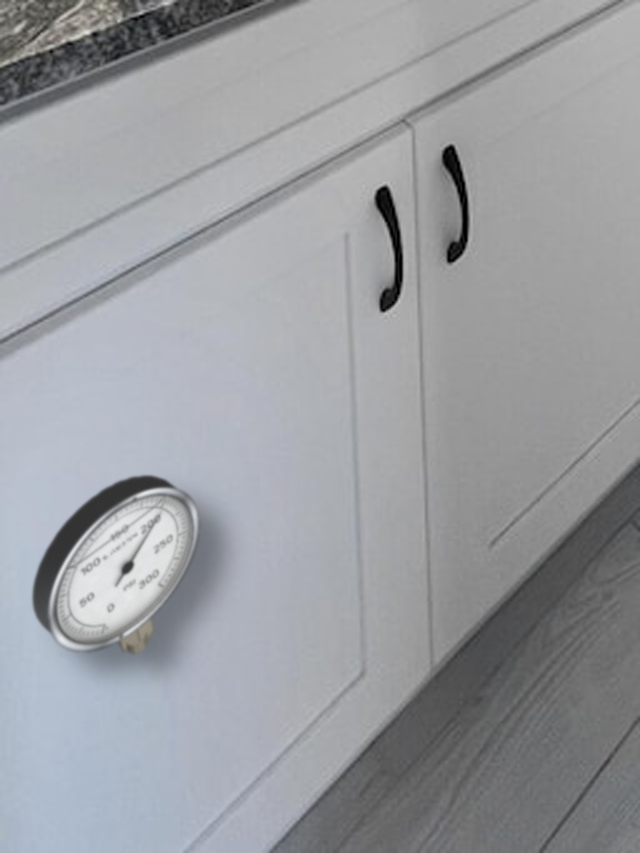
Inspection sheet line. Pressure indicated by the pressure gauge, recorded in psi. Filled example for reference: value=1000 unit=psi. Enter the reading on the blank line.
value=200 unit=psi
